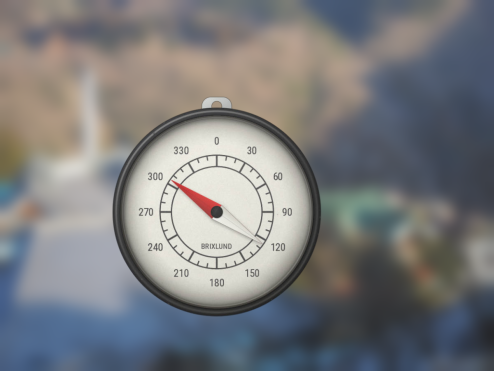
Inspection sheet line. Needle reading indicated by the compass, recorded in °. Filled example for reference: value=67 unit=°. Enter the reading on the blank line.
value=305 unit=°
